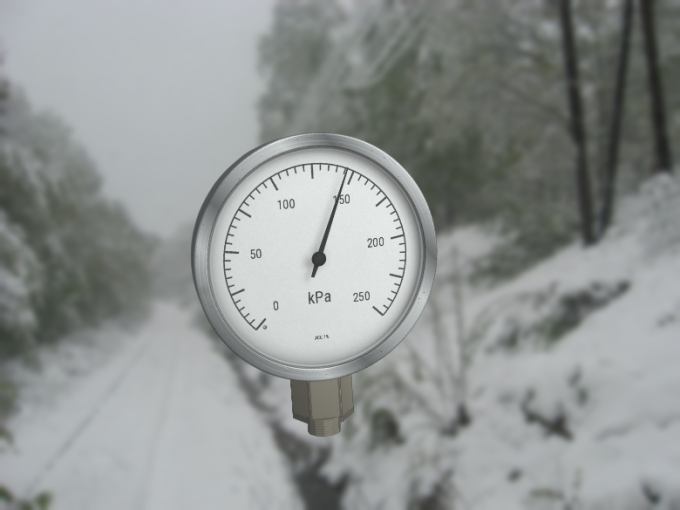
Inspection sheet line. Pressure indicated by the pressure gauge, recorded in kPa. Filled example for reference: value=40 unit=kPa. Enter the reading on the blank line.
value=145 unit=kPa
